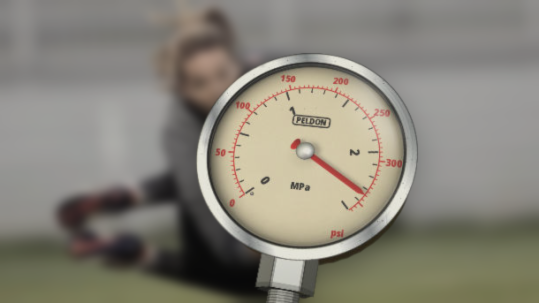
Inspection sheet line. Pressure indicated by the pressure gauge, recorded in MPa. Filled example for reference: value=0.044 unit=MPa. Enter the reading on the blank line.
value=2.35 unit=MPa
